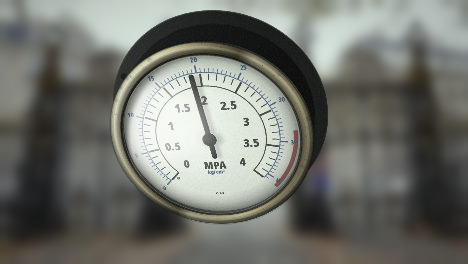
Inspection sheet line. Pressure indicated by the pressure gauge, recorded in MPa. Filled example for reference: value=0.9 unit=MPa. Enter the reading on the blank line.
value=1.9 unit=MPa
